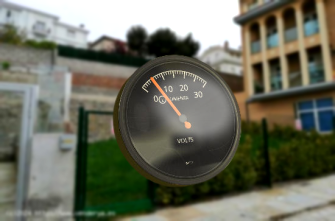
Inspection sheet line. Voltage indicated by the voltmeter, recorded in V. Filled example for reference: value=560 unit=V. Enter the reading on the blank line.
value=5 unit=V
